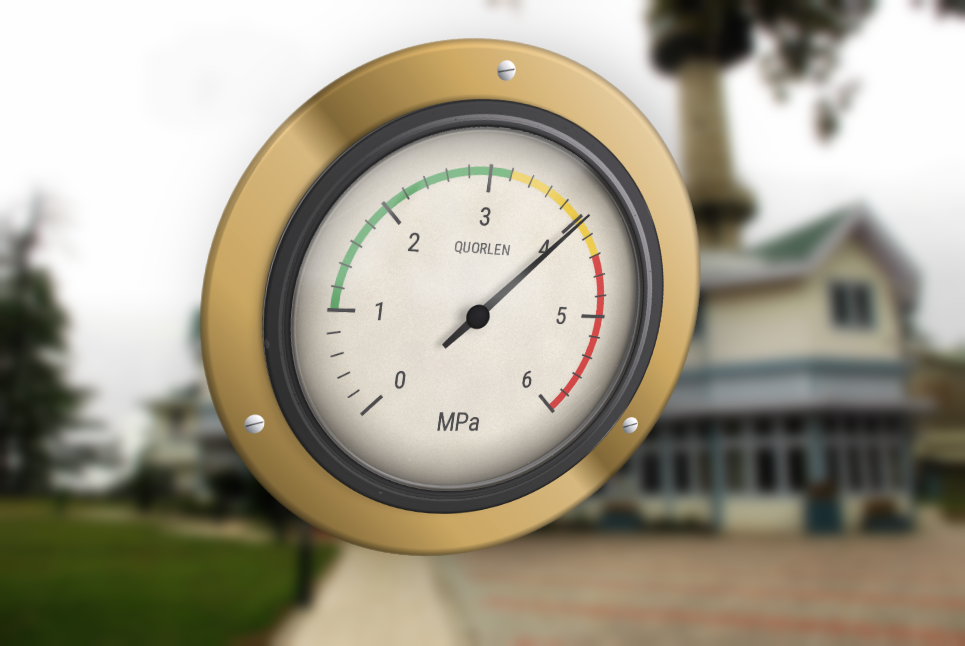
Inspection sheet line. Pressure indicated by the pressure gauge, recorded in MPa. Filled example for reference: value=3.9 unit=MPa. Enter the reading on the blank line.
value=4 unit=MPa
